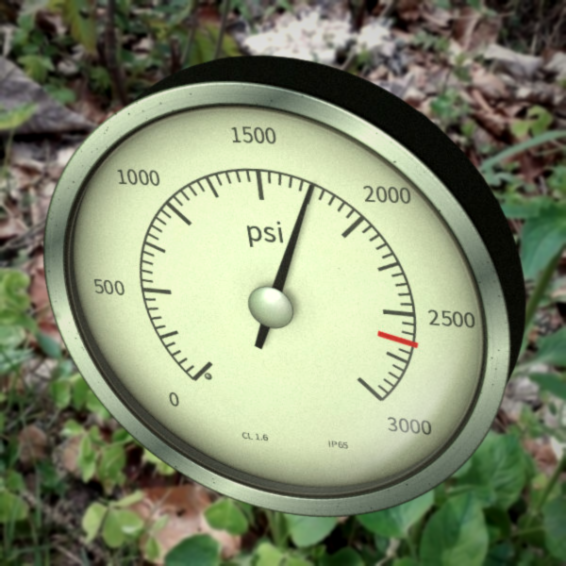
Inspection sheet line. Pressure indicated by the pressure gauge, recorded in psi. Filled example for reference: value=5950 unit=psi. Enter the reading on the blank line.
value=1750 unit=psi
